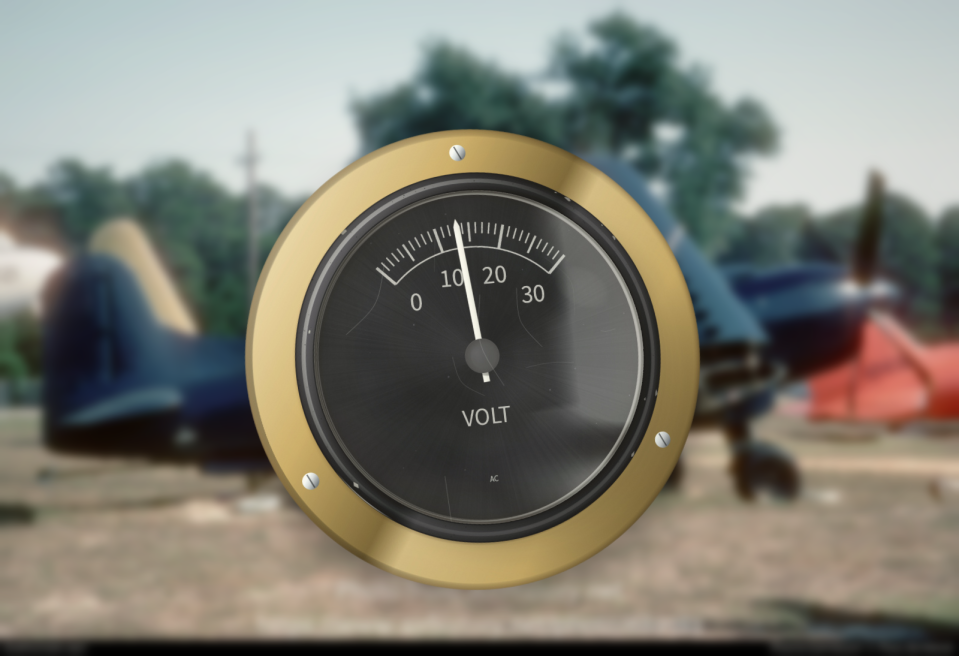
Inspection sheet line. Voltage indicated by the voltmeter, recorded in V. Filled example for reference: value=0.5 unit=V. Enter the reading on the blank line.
value=13 unit=V
